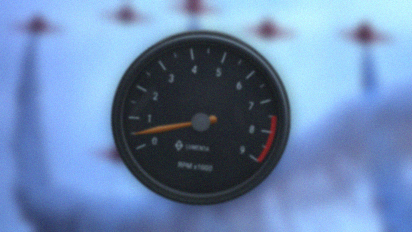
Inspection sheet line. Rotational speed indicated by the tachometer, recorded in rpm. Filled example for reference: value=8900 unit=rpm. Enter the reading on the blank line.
value=500 unit=rpm
